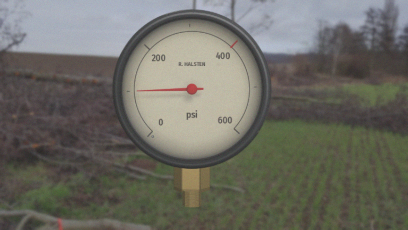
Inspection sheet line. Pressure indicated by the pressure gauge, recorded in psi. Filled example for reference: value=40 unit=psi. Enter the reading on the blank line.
value=100 unit=psi
